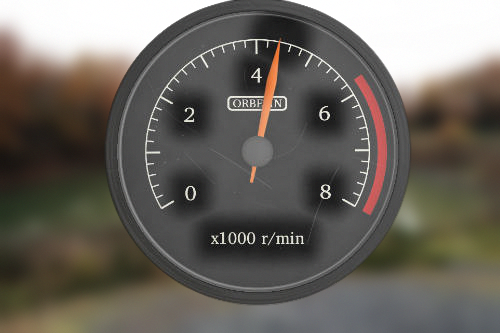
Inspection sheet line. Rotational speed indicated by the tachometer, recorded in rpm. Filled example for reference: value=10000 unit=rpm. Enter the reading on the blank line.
value=4400 unit=rpm
